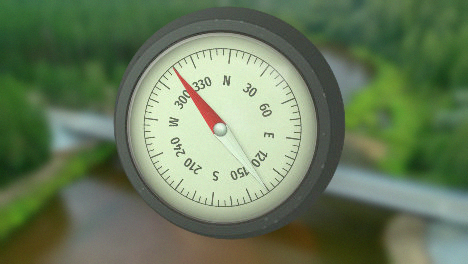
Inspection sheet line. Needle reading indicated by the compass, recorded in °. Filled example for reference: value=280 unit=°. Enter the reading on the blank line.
value=315 unit=°
